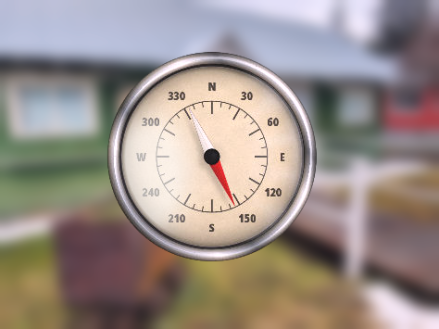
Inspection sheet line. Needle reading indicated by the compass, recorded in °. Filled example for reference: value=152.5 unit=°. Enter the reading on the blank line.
value=155 unit=°
